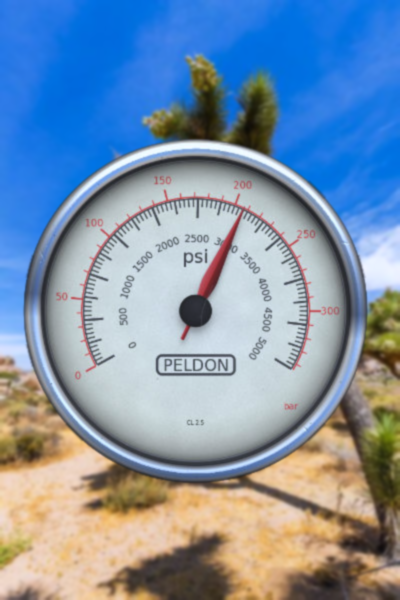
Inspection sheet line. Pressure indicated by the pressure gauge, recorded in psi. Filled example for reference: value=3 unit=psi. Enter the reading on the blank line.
value=3000 unit=psi
